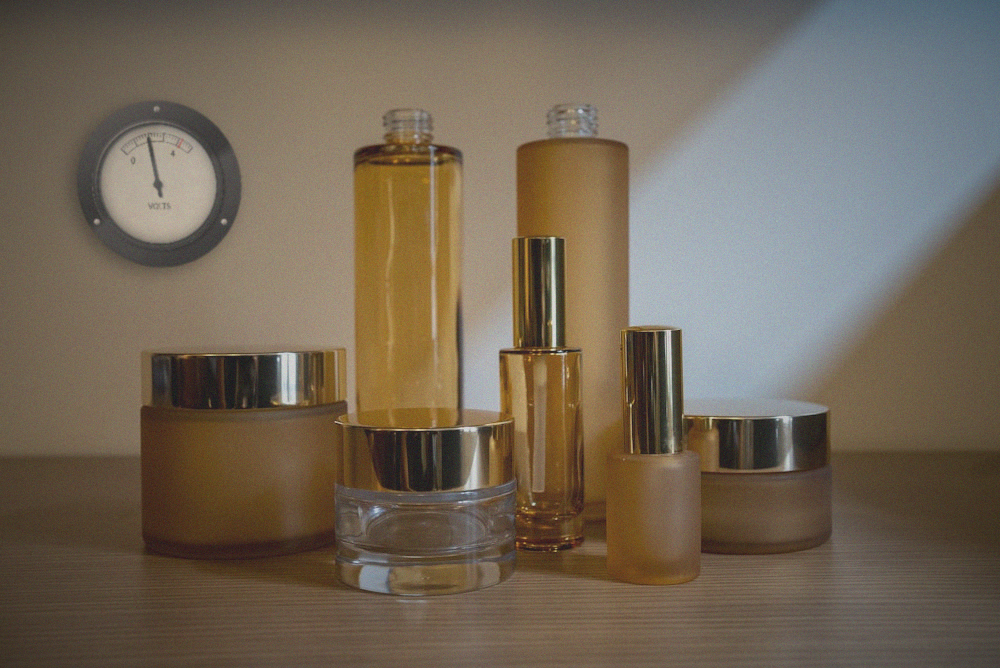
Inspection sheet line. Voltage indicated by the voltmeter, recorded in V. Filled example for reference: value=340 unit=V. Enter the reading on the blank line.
value=2 unit=V
